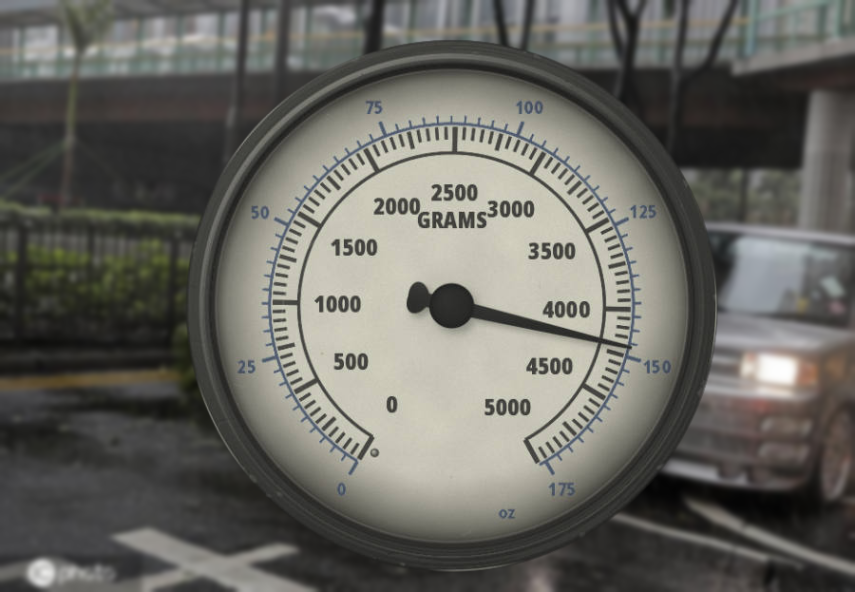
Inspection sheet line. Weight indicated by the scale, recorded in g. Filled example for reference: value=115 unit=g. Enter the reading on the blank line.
value=4200 unit=g
